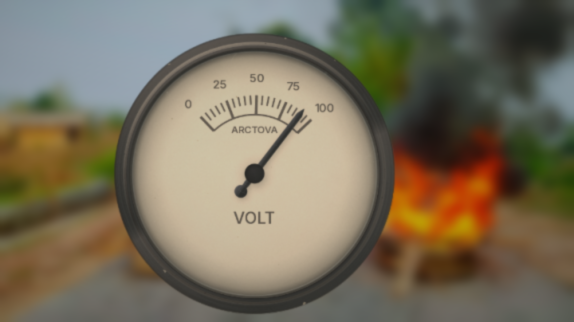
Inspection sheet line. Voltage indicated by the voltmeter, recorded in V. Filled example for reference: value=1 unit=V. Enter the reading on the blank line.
value=90 unit=V
